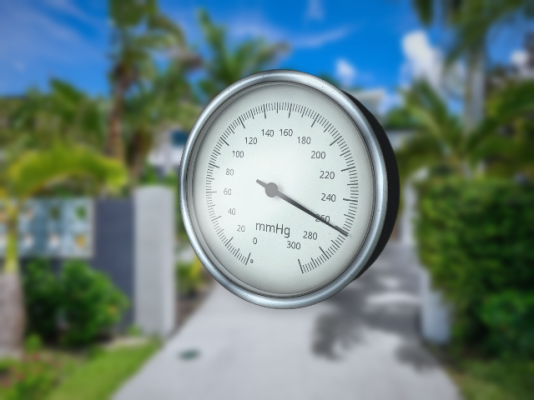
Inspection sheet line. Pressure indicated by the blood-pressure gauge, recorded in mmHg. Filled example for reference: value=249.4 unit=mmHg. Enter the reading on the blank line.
value=260 unit=mmHg
